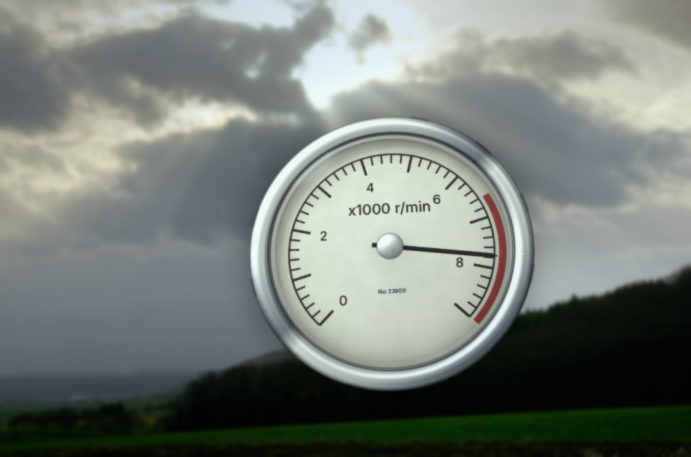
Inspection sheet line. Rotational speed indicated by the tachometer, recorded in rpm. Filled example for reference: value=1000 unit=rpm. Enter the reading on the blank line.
value=7800 unit=rpm
